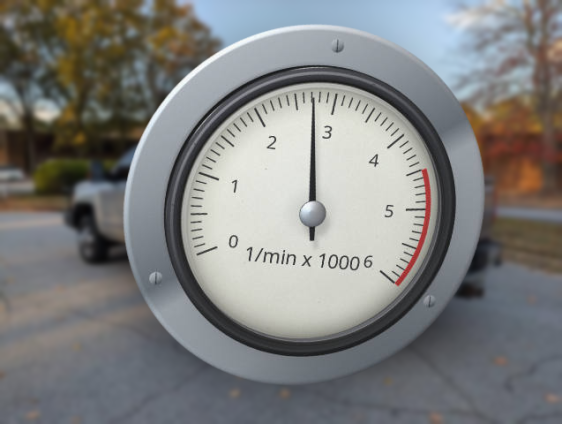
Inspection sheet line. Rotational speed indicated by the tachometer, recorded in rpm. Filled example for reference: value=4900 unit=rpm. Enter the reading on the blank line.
value=2700 unit=rpm
